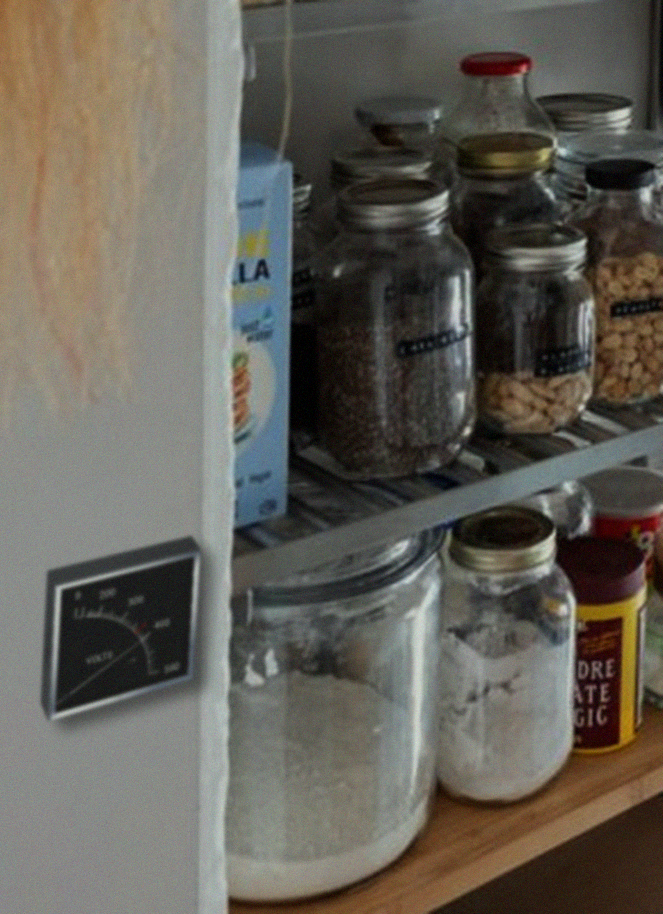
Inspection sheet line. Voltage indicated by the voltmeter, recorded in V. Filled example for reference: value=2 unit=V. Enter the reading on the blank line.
value=400 unit=V
